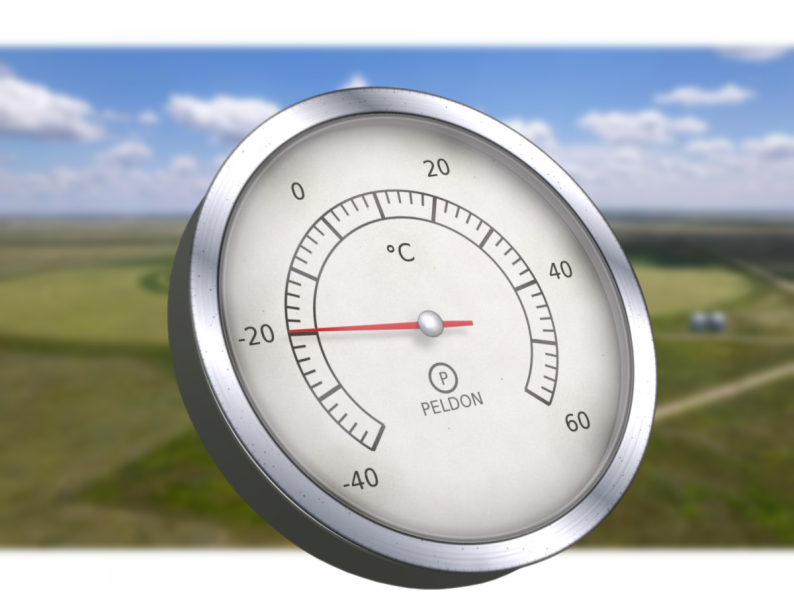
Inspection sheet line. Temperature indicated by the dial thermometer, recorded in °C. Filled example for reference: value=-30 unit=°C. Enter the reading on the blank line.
value=-20 unit=°C
